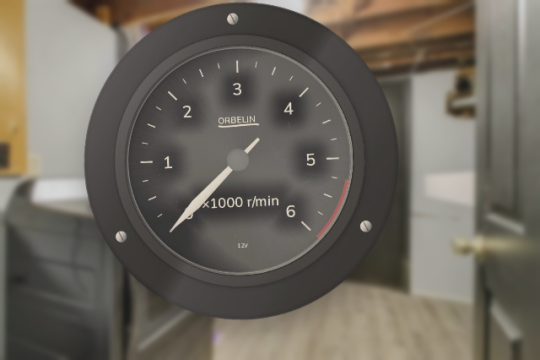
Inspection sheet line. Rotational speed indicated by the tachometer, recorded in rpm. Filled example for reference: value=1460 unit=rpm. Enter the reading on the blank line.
value=0 unit=rpm
